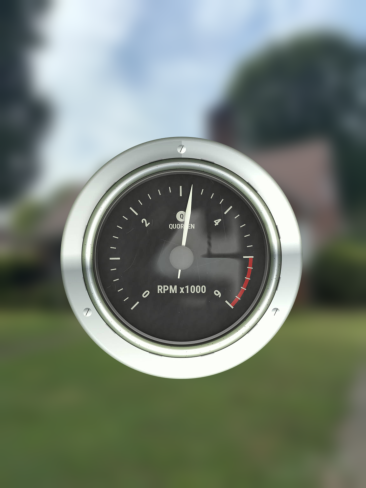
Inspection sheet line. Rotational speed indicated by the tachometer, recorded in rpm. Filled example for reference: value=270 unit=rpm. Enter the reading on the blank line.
value=3200 unit=rpm
